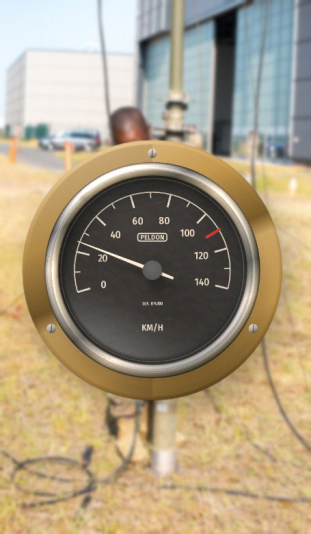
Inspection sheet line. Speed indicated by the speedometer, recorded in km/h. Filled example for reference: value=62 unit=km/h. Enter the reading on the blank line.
value=25 unit=km/h
